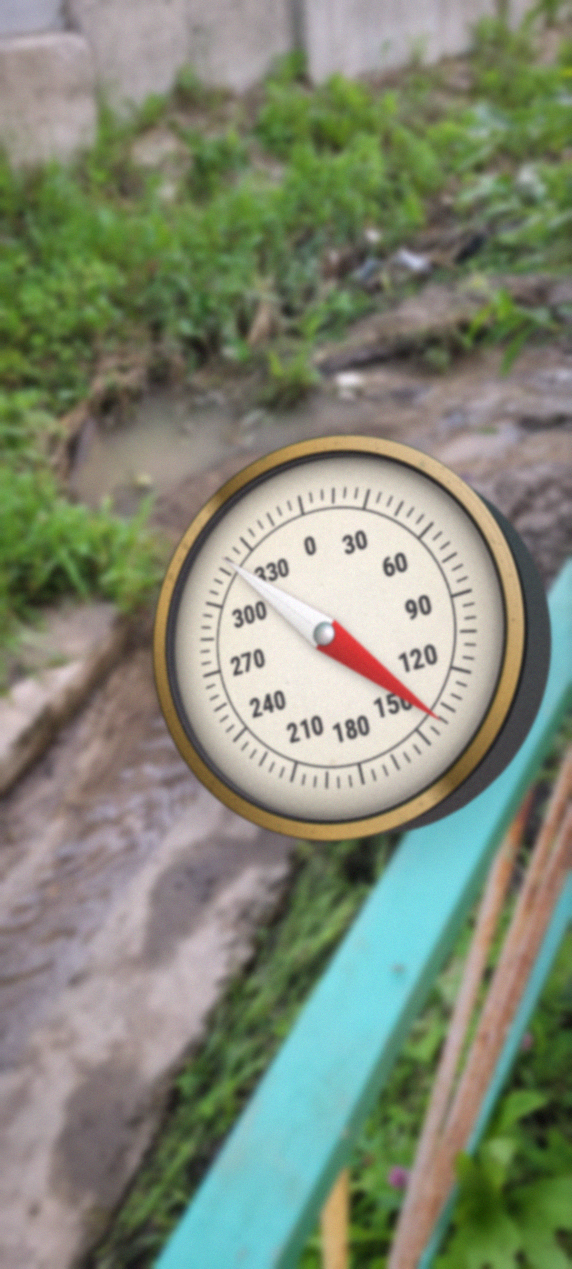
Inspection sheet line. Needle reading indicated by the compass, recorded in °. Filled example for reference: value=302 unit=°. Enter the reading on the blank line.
value=140 unit=°
